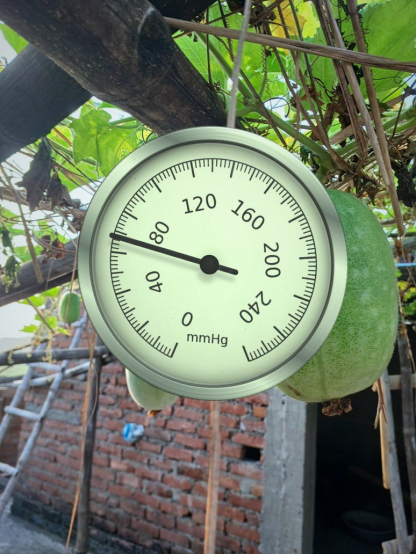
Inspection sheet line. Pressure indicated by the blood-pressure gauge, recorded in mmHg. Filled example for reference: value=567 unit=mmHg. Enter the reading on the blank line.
value=68 unit=mmHg
